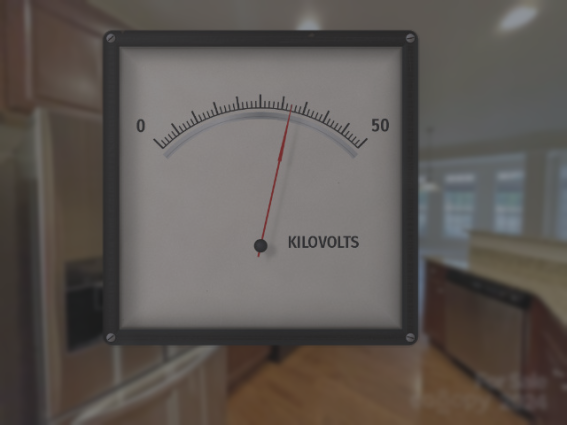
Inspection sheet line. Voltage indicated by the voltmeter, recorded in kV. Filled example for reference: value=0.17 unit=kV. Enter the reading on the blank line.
value=32 unit=kV
